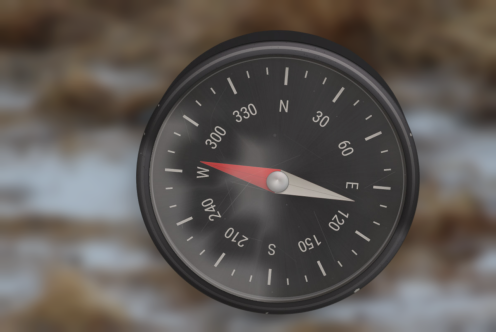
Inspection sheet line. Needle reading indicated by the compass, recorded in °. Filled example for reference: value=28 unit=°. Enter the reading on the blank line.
value=280 unit=°
